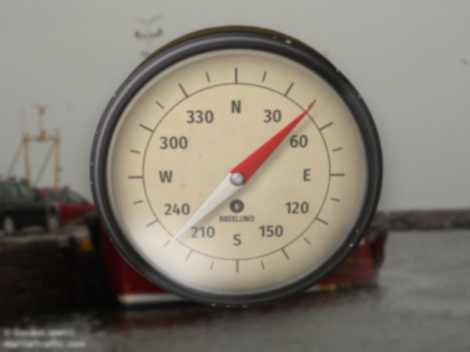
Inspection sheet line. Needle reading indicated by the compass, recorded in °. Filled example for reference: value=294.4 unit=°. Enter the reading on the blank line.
value=45 unit=°
